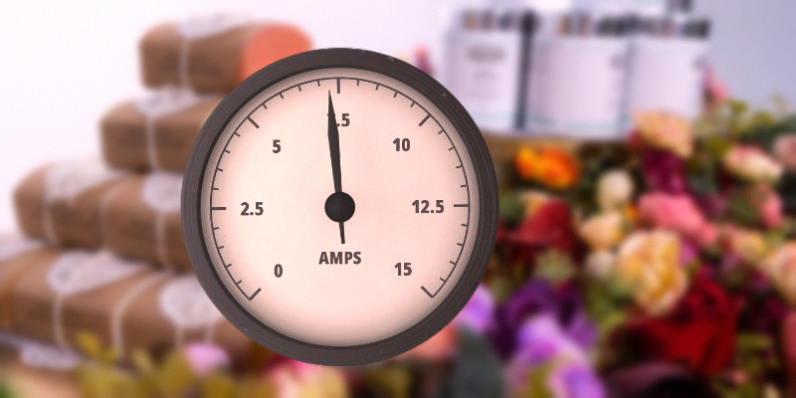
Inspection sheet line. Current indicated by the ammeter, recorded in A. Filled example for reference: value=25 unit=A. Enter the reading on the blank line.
value=7.25 unit=A
